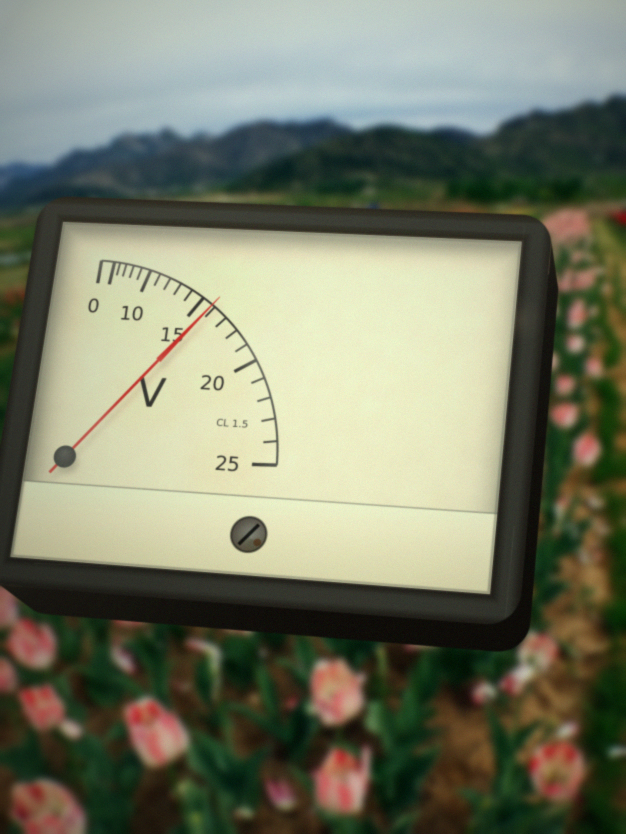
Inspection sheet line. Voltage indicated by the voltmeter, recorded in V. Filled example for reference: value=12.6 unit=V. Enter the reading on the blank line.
value=16 unit=V
